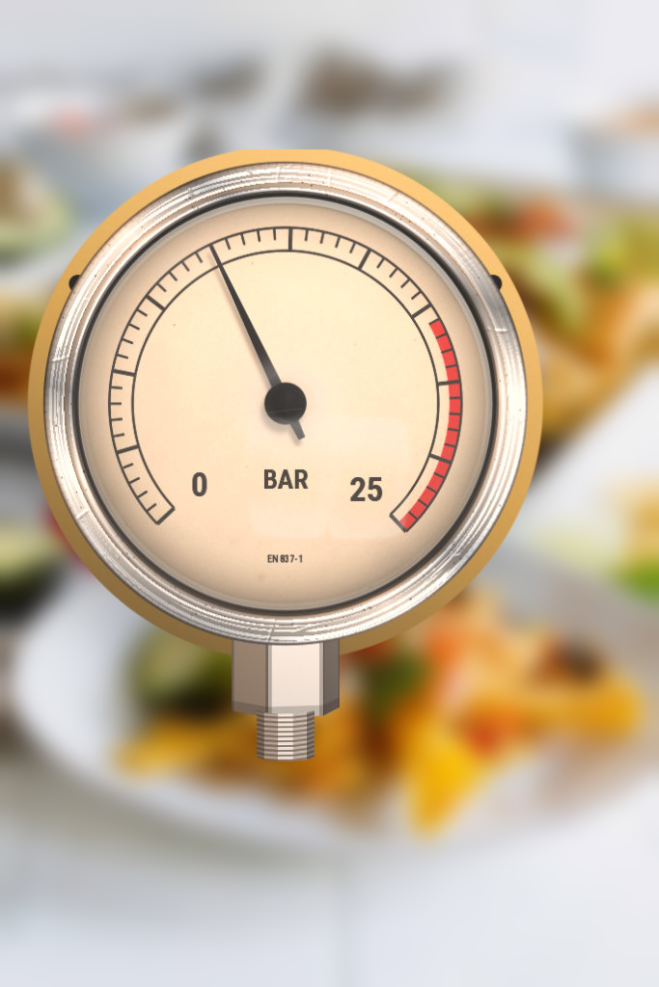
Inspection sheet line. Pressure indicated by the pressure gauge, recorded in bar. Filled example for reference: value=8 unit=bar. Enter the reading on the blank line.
value=10 unit=bar
